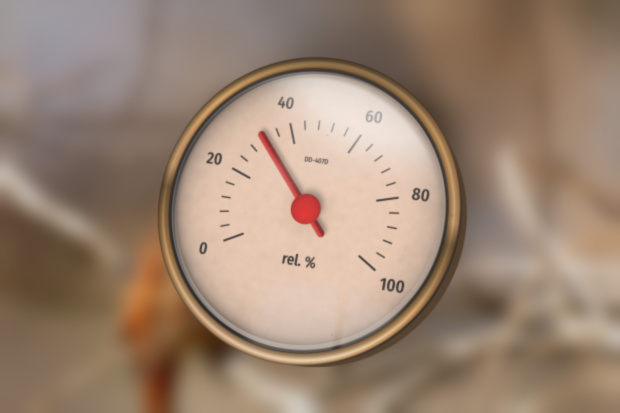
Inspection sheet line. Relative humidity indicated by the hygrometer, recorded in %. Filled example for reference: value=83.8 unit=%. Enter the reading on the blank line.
value=32 unit=%
